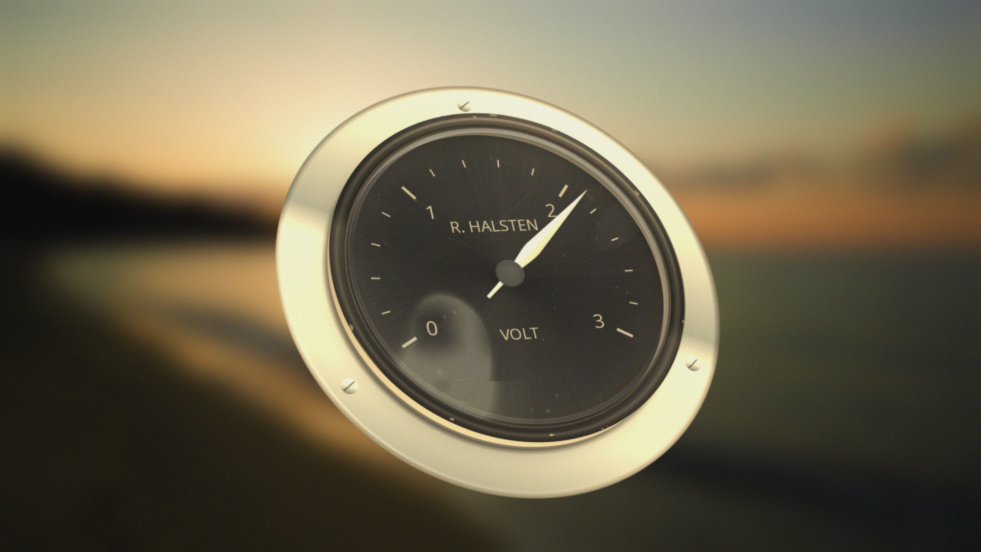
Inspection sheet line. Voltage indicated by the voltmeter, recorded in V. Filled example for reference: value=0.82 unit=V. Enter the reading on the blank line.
value=2.1 unit=V
